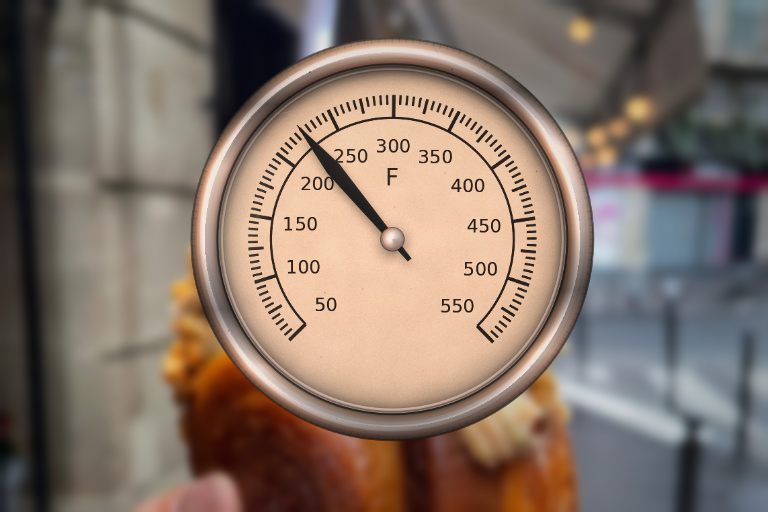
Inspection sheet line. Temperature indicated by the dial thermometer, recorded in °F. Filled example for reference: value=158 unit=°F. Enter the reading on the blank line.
value=225 unit=°F
